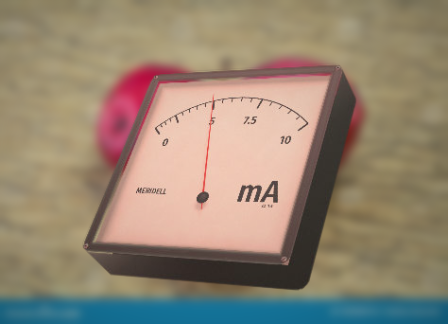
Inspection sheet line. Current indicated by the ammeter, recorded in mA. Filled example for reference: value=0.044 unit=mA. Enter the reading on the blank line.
value=5 unit=mA
